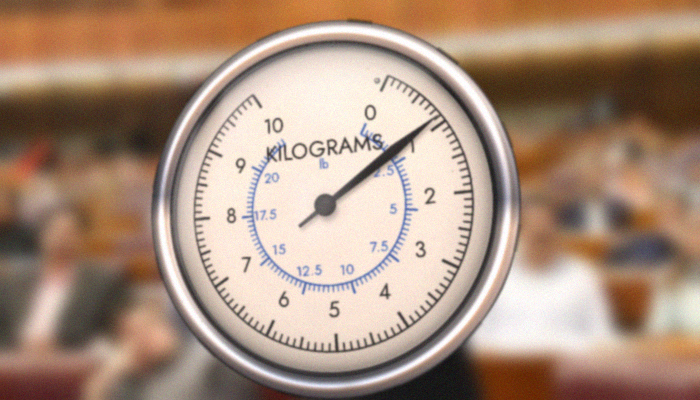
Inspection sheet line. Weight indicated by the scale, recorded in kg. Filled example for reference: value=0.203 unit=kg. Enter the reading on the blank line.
value=0.9 unit=kg
